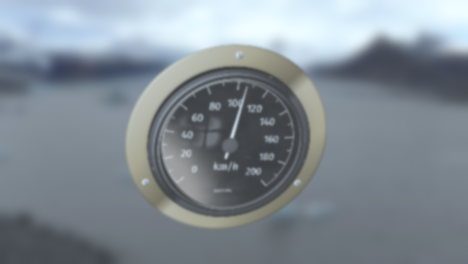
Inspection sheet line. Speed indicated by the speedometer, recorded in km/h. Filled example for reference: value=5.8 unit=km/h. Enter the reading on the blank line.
value=105 unit=km/h
